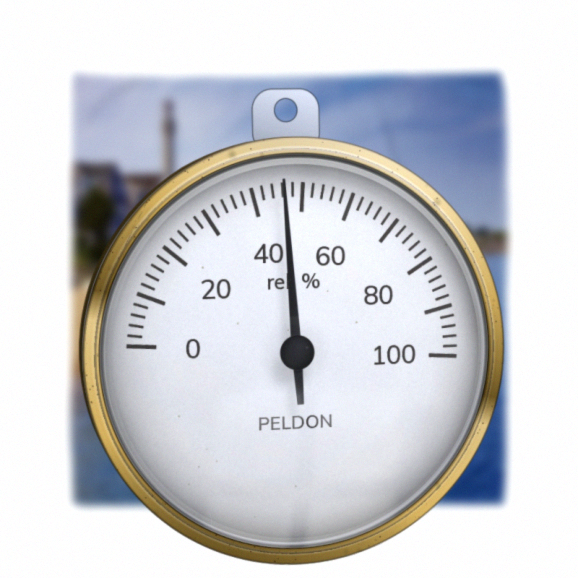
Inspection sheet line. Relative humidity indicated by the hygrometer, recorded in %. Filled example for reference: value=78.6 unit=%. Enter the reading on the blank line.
value=46 unit=%
